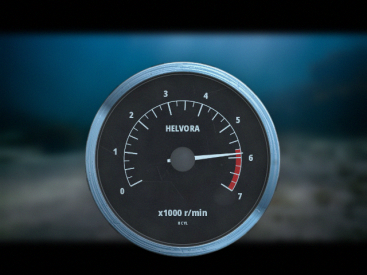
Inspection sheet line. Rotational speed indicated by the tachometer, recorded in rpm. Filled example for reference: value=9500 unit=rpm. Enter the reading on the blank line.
value=5875 unit=rpm
